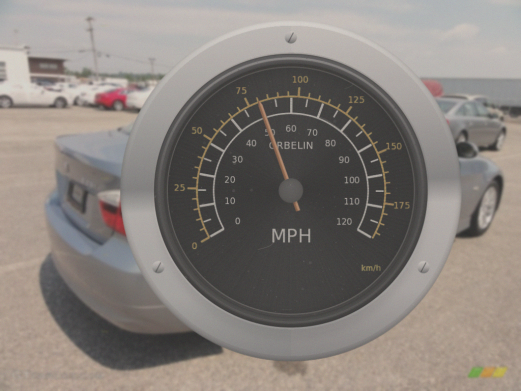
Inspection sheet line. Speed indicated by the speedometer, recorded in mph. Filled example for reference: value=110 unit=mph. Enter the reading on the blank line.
value=50 unit=mph
